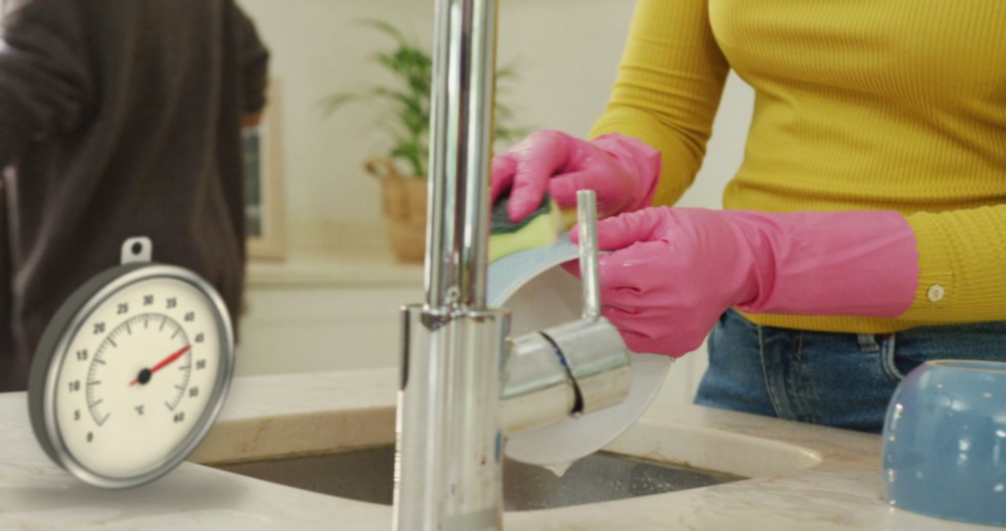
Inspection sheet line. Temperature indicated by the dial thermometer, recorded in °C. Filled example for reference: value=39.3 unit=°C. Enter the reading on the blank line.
value=45 unit=°C
